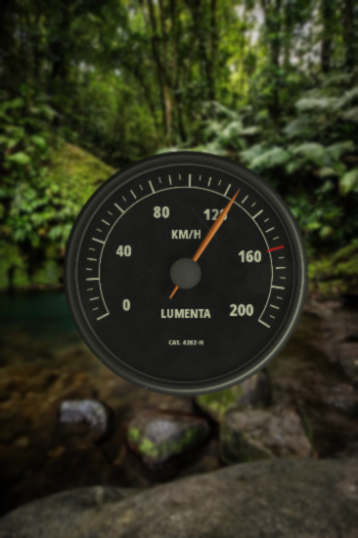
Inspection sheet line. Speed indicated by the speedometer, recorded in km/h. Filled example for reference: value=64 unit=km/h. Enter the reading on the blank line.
value=125 unit=km/h
